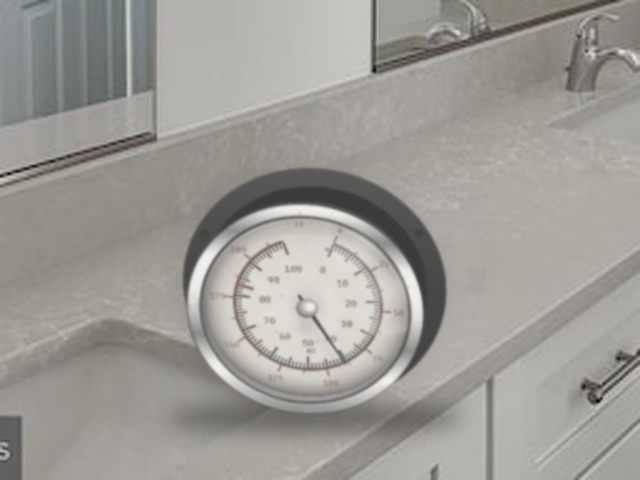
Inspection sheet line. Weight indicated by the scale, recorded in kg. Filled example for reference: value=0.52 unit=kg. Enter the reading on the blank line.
value=40 unit=kg
